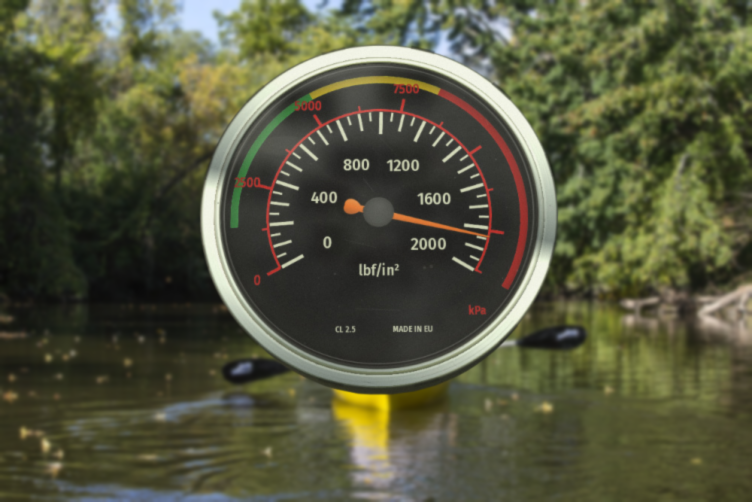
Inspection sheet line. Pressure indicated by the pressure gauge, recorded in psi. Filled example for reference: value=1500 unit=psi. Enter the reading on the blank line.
value=1850 unit=psi
